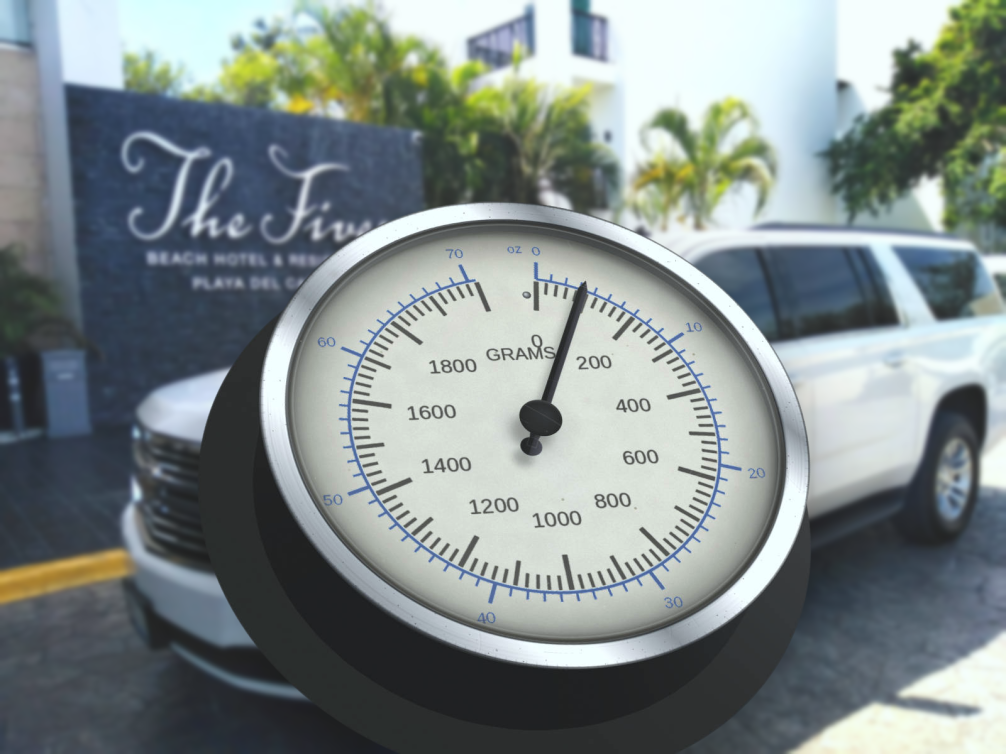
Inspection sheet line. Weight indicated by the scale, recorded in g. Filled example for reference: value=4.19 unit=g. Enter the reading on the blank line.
value=90 unit=g
